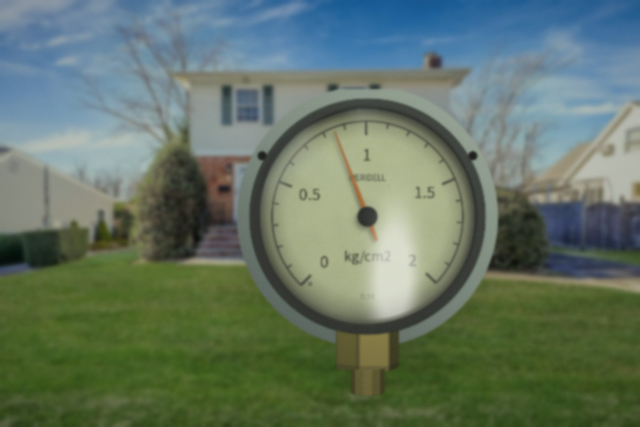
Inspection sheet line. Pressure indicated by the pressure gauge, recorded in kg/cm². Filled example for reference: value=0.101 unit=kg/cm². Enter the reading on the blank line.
value=0.85 unit=kg/cm²
